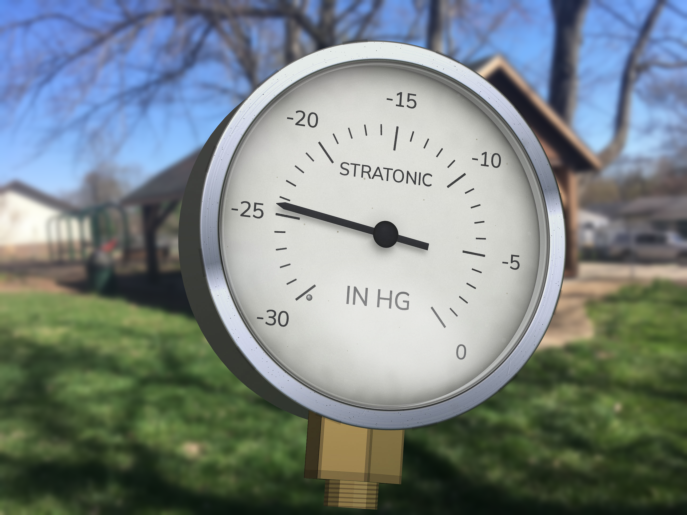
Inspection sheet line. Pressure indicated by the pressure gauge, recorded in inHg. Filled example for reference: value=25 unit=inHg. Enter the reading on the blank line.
value=-24.5 unit=inHg
